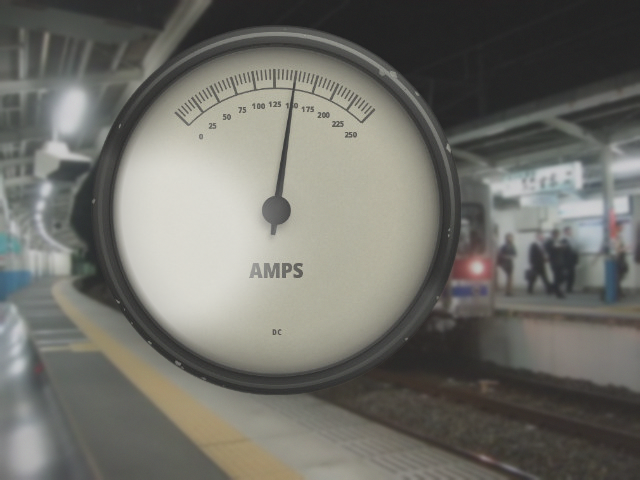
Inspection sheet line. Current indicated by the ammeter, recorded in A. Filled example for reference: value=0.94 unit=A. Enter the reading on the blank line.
value=150 unit=A
